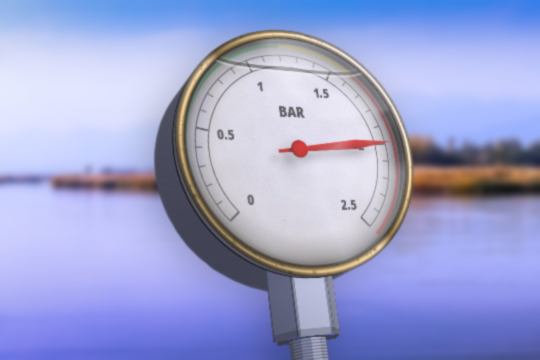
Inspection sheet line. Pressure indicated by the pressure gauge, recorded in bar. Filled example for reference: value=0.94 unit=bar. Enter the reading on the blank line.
value=2 unit=bar
